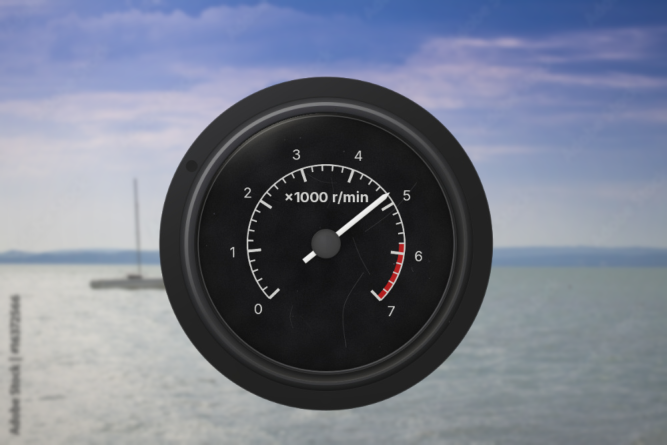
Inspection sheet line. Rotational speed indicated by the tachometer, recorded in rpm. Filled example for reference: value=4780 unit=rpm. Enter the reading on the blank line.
value=4800 unit=rpm
